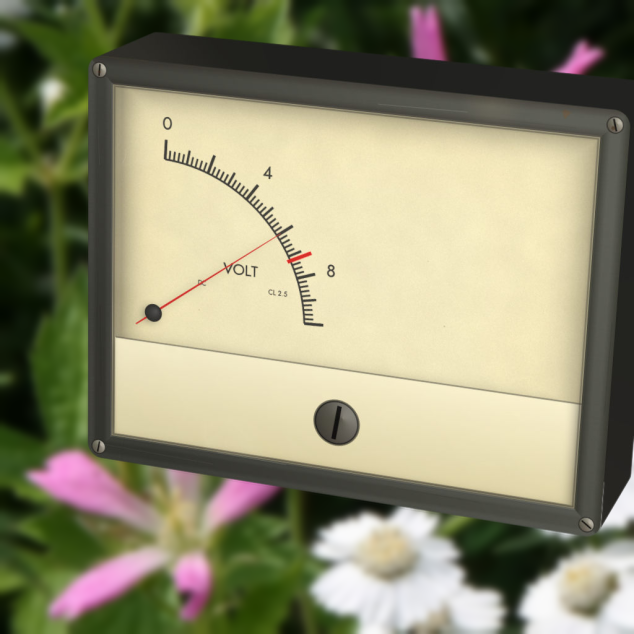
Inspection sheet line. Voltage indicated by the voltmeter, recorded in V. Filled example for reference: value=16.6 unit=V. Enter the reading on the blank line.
value=6 unit=V
